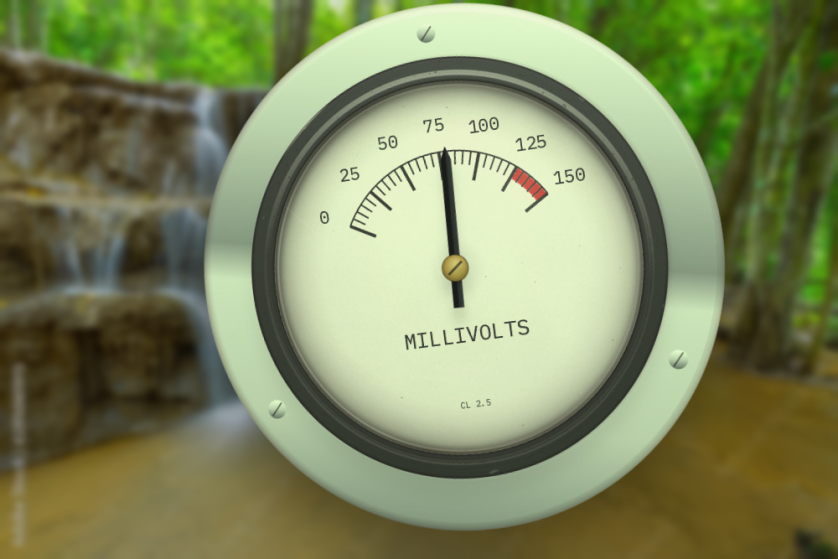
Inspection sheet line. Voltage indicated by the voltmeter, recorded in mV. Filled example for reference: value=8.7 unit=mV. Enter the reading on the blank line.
value=80 unit=mV
